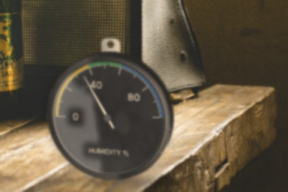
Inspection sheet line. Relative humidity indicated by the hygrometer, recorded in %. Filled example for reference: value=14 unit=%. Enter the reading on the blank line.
value=35 unit=%
